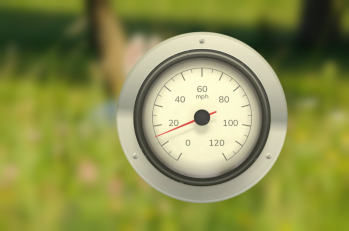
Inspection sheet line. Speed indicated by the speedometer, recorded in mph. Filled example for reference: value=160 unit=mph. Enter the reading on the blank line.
value=15 unit=mph
